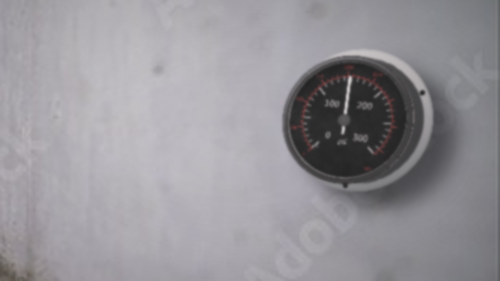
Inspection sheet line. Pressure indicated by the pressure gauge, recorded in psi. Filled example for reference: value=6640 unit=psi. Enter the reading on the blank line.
value=150 unit=psi
